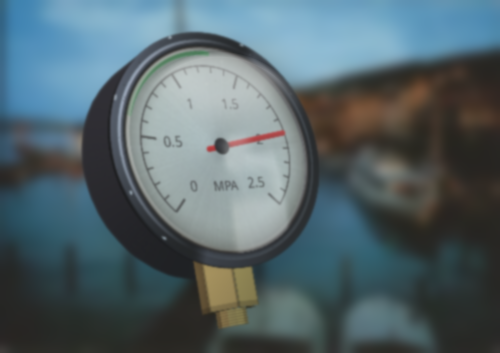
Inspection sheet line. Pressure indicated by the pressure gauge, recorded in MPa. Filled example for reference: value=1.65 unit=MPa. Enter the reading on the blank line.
value=2 unit=MPa
